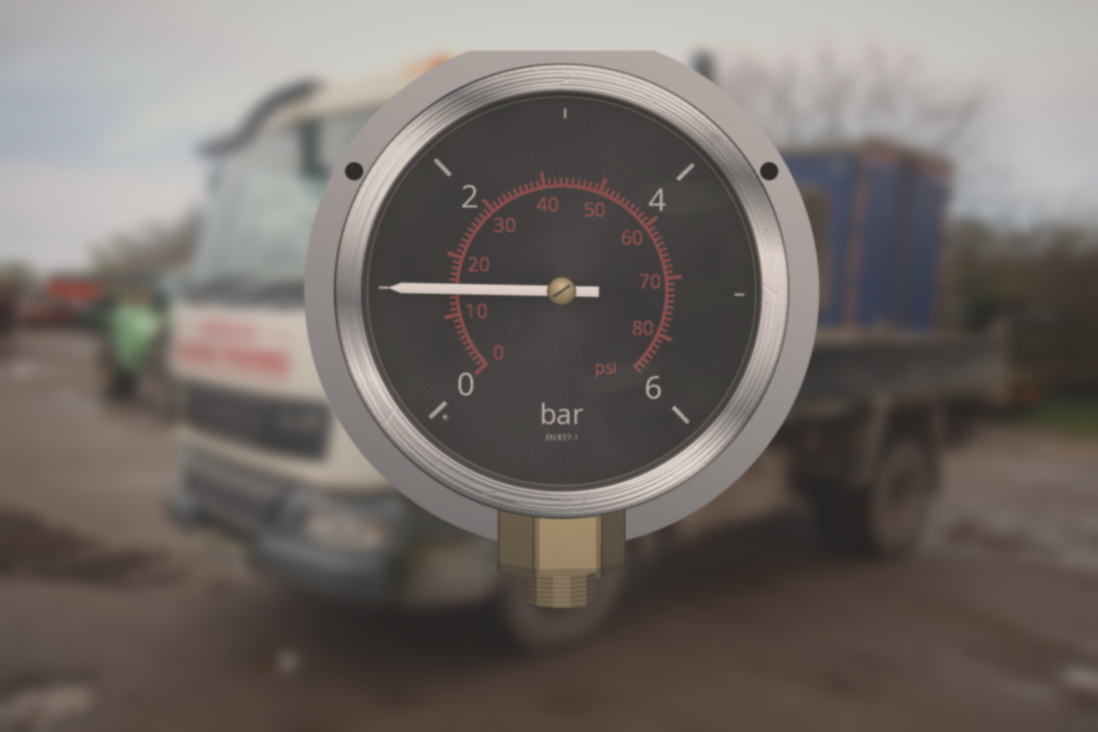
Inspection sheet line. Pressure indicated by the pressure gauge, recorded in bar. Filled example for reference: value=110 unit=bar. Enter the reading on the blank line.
value=1 unit=bar
